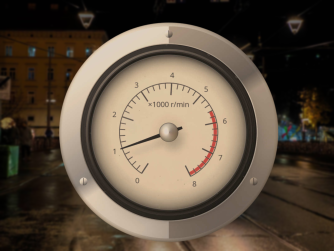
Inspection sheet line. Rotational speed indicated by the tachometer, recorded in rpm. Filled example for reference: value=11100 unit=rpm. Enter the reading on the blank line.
value=1000 unit=rpm
